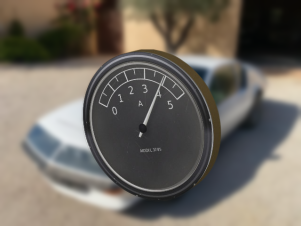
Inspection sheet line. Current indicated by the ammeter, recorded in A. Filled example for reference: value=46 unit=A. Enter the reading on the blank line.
value=4 unit=A
